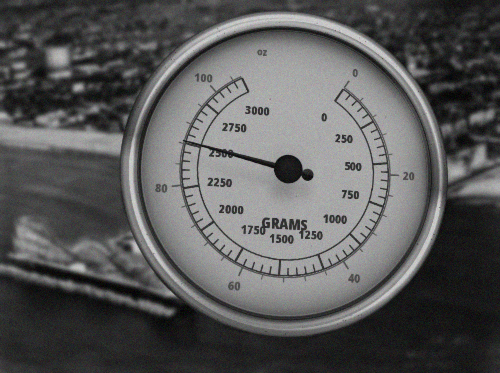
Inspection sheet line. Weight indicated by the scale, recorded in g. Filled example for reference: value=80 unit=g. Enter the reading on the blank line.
value=2500 unit=g
